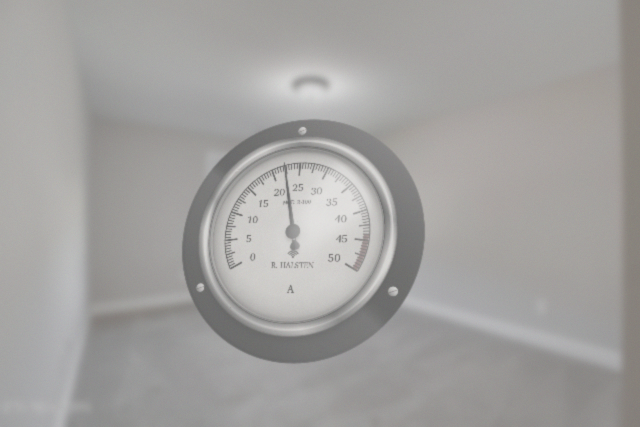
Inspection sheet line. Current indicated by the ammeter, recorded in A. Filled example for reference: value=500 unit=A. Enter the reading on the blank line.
value=22.5 unit=A
